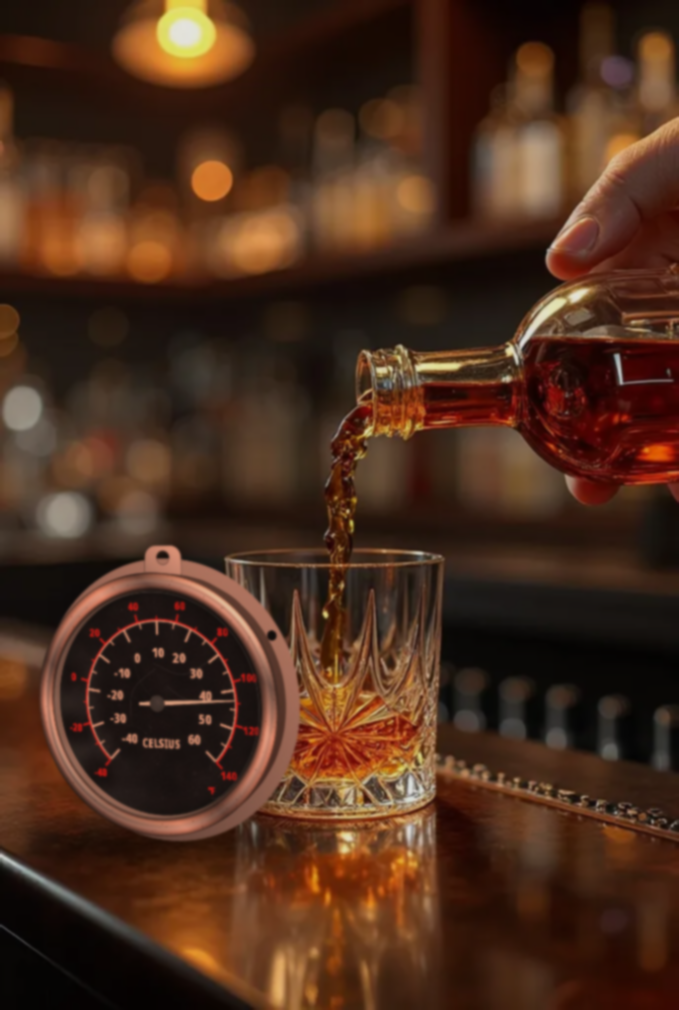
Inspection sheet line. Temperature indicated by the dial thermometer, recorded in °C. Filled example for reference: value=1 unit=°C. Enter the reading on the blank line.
value=42.5 unit=°C
